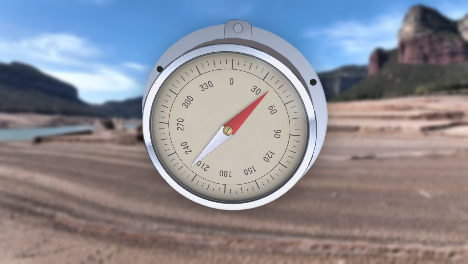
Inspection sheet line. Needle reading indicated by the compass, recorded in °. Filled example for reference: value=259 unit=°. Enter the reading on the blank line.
value=40 unit=°
